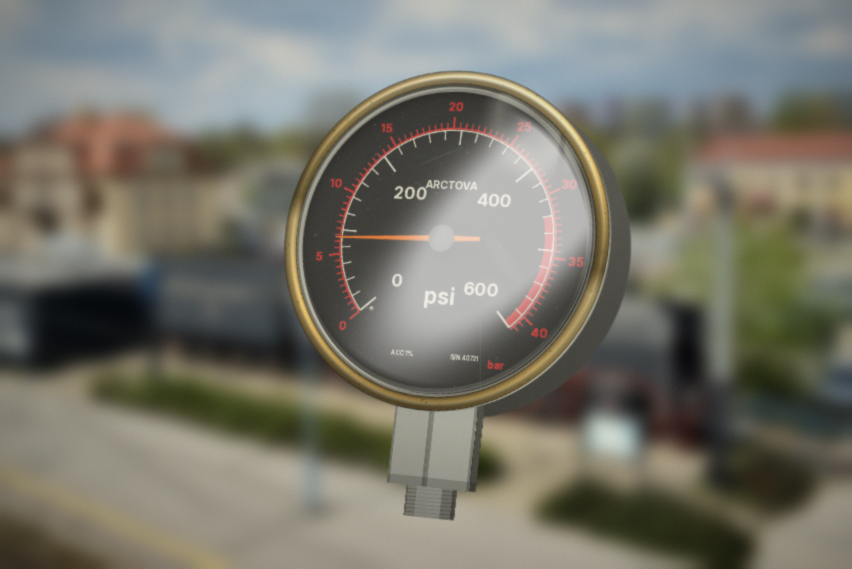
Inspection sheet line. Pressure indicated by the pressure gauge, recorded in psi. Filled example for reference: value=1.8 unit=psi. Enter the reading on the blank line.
value=90 unit=psi
